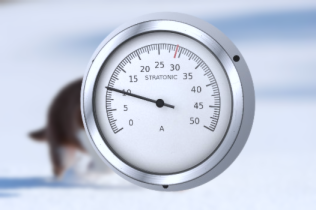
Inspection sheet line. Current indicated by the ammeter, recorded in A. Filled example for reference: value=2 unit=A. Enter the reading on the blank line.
value=10 unit=A
